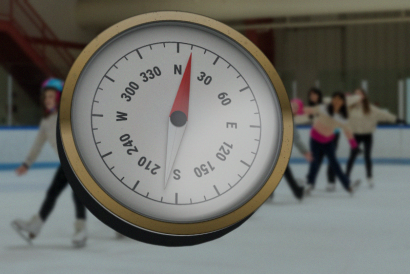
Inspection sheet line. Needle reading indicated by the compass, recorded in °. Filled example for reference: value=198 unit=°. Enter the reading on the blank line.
value=10 unit=°
